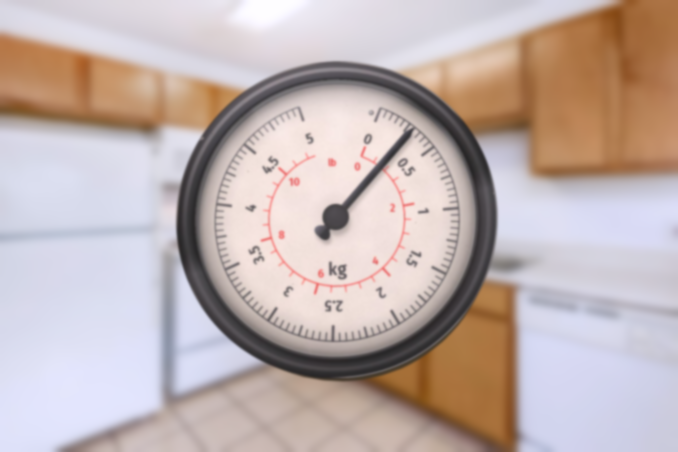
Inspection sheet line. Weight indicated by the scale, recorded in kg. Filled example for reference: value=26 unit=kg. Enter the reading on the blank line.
value=0.3 unit=kg
